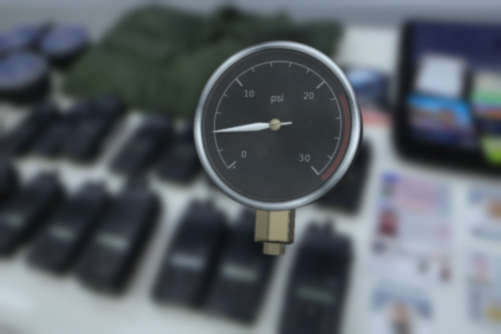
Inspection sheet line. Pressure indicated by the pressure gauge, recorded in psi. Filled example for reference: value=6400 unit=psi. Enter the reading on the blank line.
value=4 unit=psi
